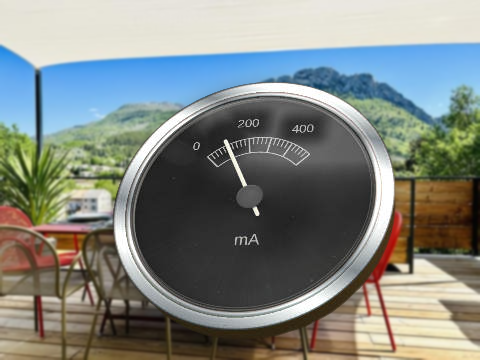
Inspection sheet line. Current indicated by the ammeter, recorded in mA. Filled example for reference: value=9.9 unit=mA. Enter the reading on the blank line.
value=100 unit=mA
